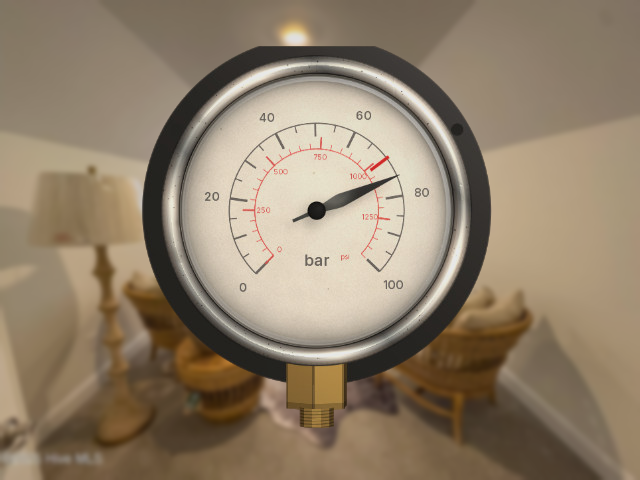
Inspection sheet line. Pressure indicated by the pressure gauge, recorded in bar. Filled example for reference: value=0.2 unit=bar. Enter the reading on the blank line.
value=75 unit=bar
